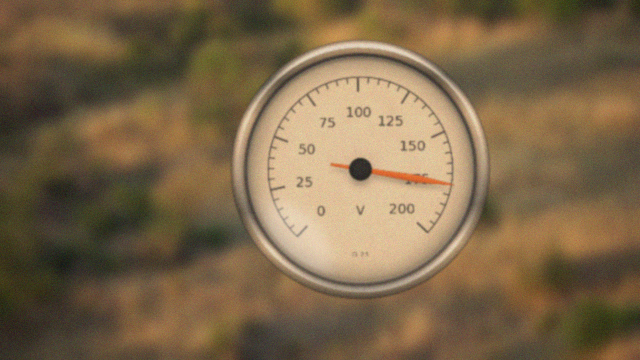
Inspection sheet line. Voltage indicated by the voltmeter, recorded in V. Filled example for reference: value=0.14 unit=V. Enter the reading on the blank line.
value=175 unit=V
